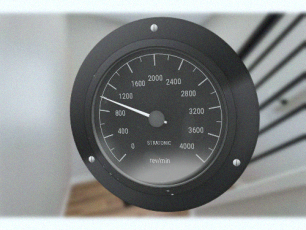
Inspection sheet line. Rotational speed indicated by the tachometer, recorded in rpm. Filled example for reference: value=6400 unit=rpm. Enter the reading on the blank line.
value=1000 unit=rpm
